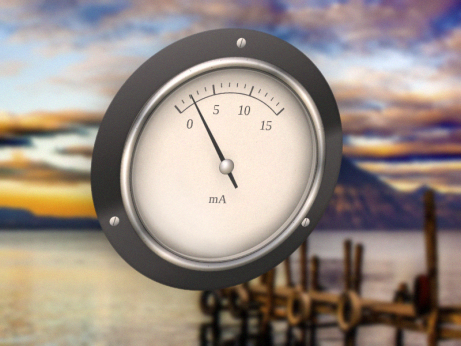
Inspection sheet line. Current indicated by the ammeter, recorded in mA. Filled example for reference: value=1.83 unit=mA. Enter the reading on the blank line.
value=2 unit=mA
